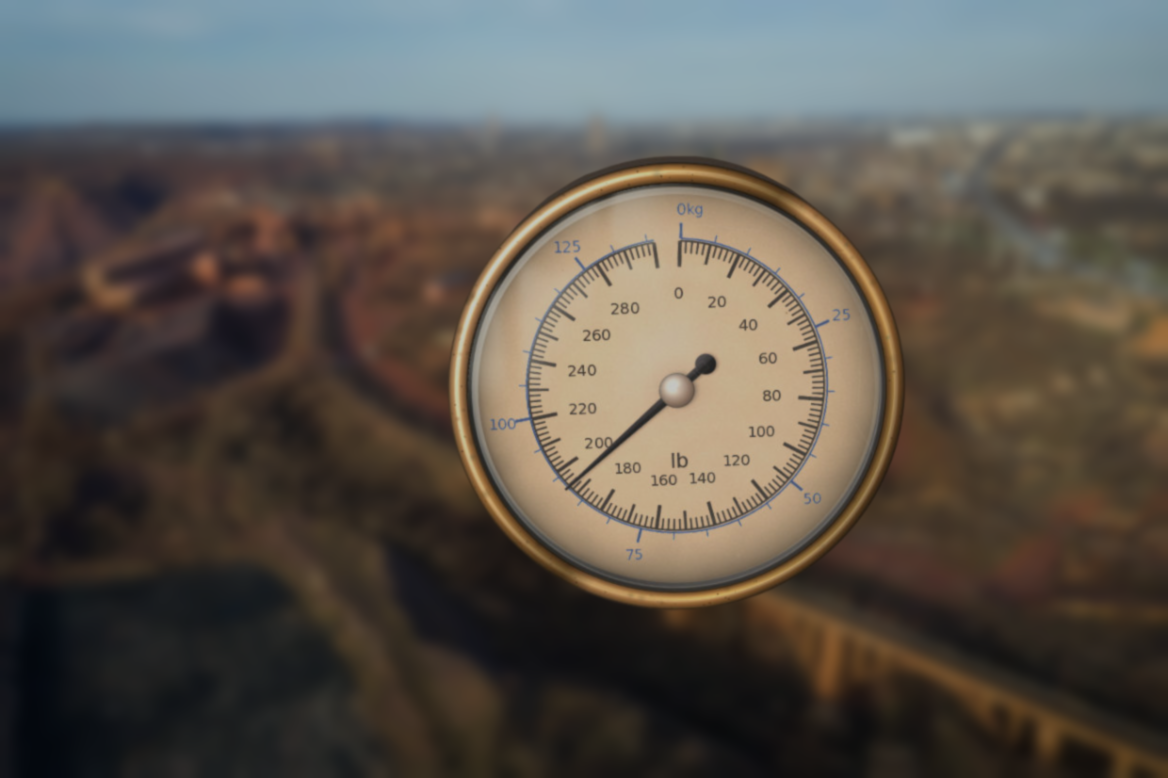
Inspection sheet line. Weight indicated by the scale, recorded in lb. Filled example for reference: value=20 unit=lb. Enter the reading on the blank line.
value=194 unit=lb
